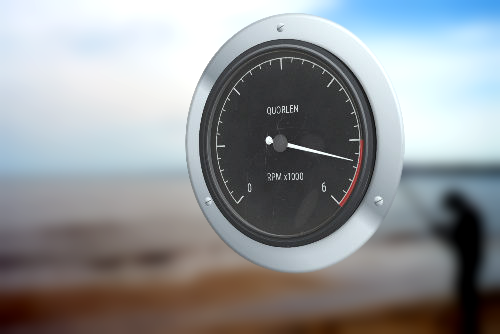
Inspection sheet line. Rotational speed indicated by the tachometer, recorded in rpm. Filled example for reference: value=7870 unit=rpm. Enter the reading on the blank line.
value=5300 unit=rpm
